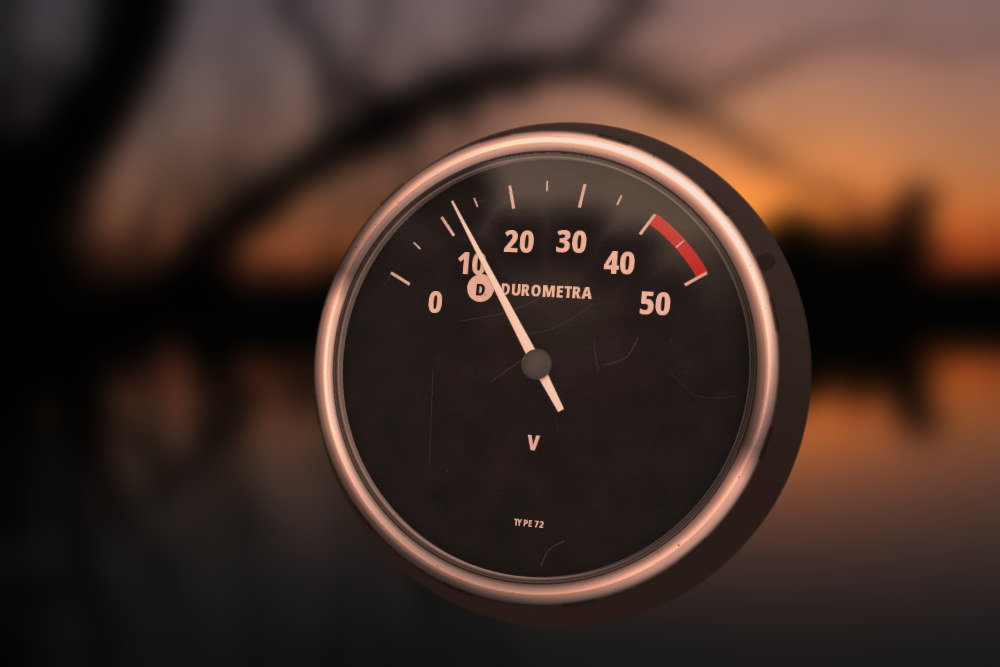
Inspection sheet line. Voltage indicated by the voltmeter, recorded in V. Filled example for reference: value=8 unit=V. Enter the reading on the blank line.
value=12.5 unit=V
